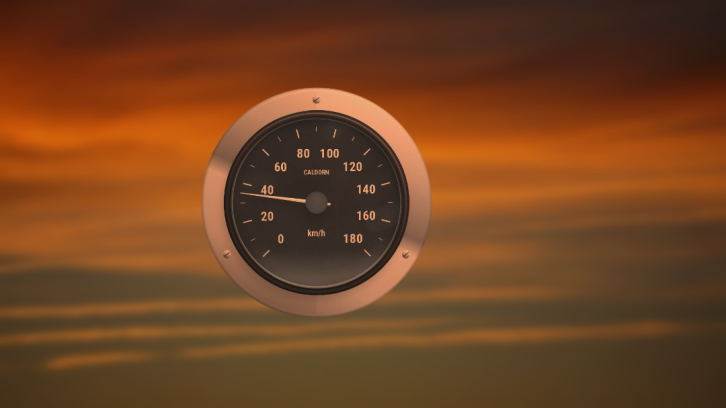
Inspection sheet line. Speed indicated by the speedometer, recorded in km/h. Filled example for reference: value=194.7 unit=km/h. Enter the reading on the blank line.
value=35 unit=km/h
